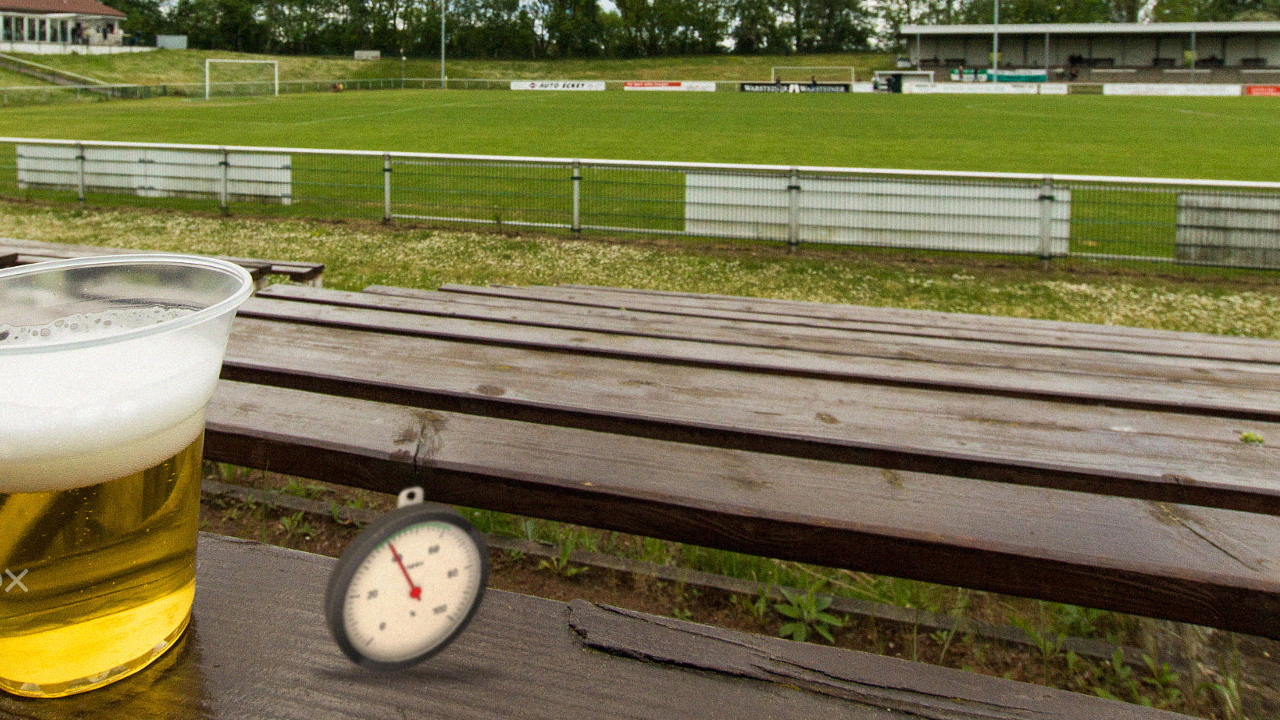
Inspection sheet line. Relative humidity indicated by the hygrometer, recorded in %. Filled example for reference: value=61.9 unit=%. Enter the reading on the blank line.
value=40 unit=%
